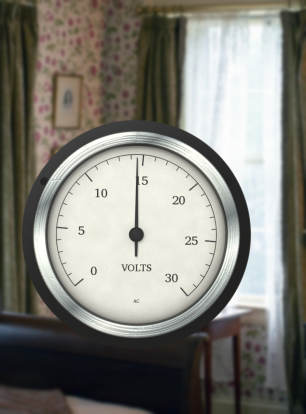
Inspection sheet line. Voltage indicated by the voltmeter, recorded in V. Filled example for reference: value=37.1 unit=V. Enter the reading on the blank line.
value=14.5 unit=V
